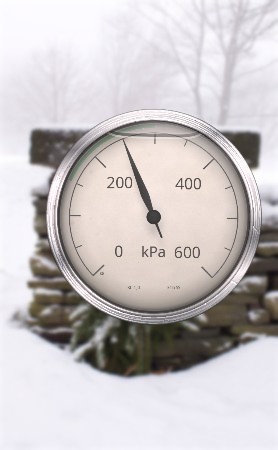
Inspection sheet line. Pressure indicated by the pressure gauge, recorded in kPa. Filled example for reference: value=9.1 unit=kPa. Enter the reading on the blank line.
value=250 unit=kPa
